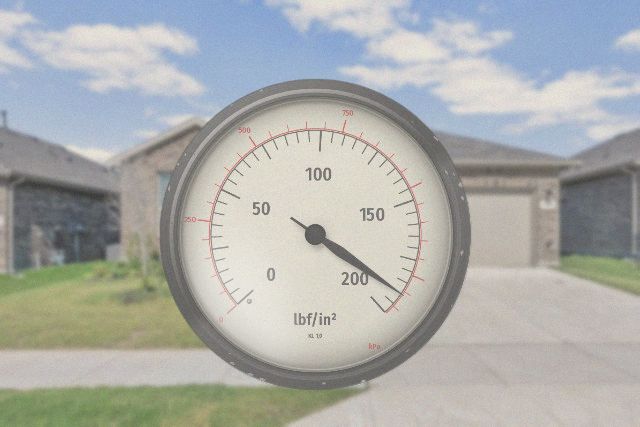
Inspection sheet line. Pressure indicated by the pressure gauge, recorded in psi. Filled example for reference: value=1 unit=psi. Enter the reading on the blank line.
value=190 unit=psi
